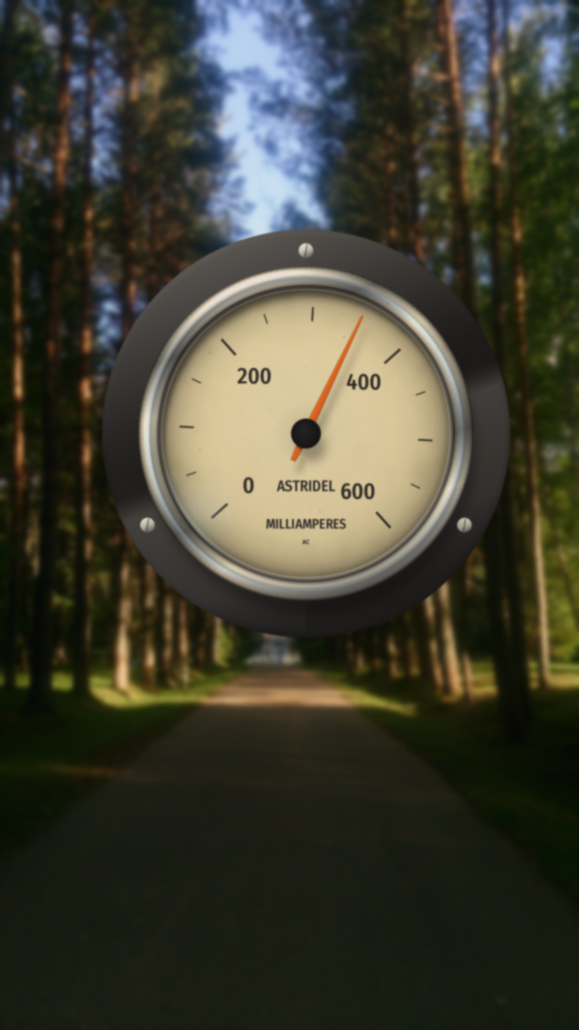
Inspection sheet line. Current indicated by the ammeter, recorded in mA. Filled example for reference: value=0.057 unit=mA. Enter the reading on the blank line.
value=350 unit=mA
